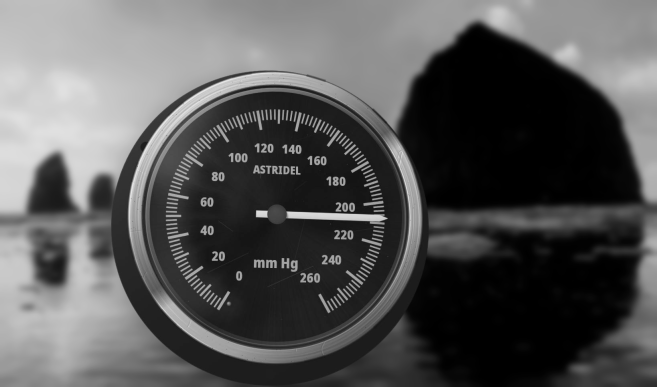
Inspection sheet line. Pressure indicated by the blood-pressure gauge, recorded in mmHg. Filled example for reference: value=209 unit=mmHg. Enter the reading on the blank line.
value=208 unit=mmHg
